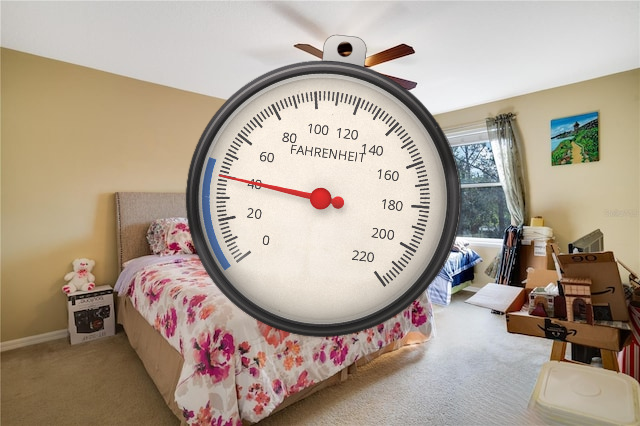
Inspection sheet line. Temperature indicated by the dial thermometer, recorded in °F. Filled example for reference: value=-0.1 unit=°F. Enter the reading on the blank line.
value=40 unit=°F
